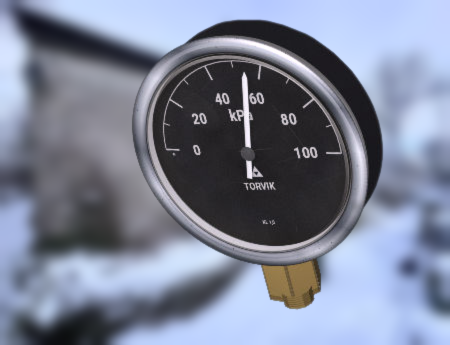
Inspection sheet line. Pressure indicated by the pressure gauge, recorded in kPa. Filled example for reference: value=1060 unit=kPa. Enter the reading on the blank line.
value=55 unit=kPa
